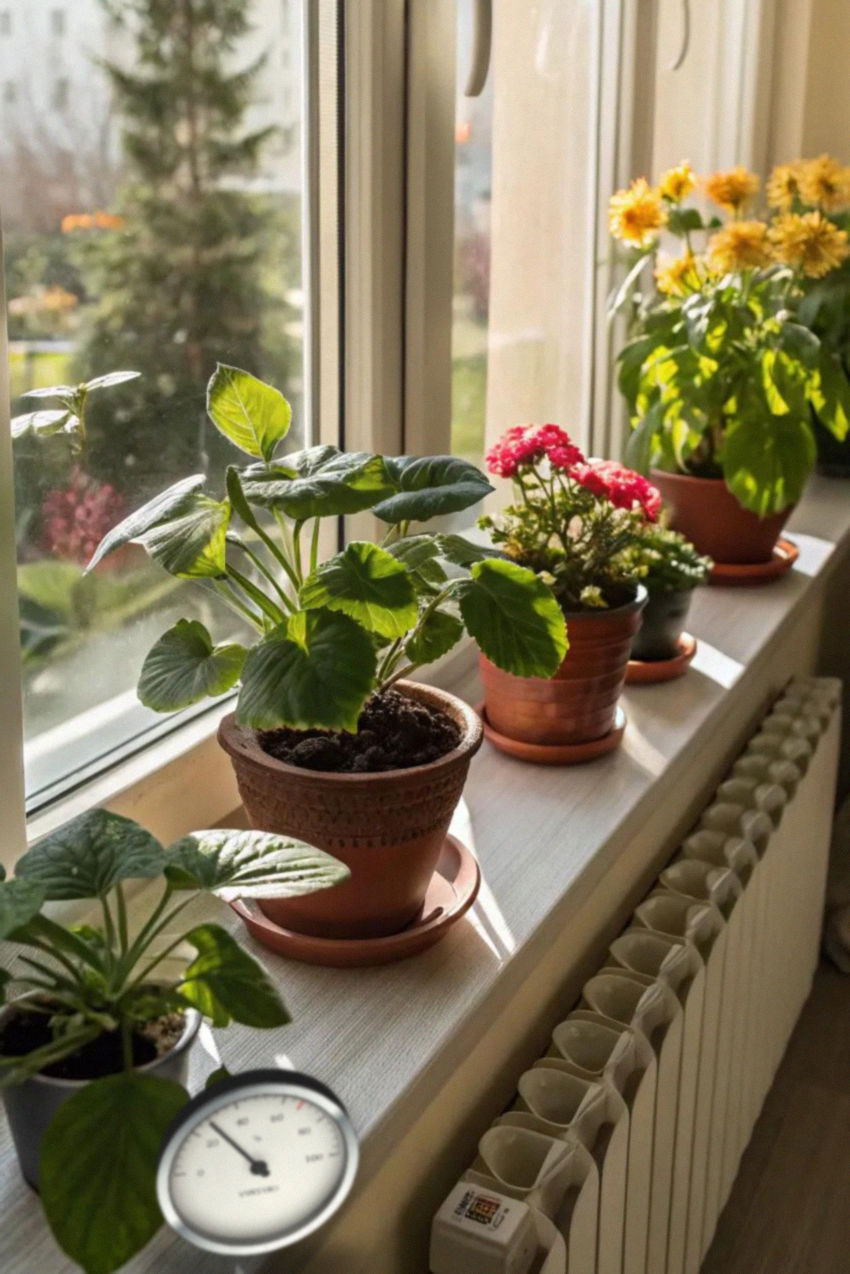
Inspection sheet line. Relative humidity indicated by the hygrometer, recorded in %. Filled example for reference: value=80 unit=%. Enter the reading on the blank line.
value=28 unit=%
